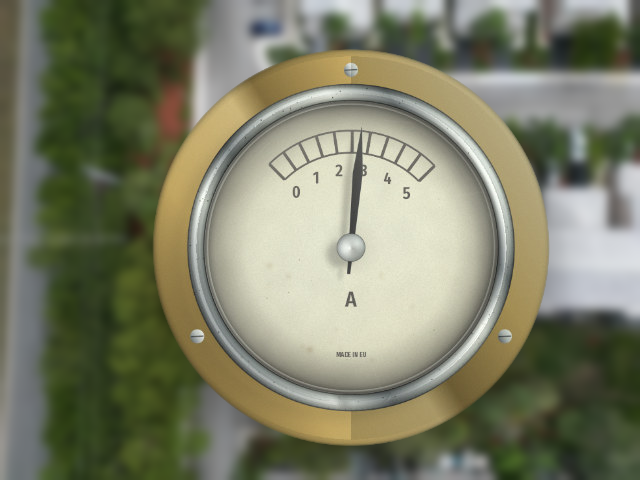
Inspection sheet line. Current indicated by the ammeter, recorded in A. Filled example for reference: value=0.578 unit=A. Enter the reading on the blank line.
value=2.75 unit=A
